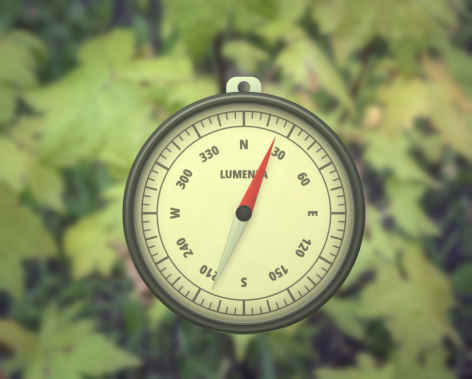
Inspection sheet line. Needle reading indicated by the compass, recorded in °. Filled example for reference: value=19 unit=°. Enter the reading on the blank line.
value=22.5 unit=°
